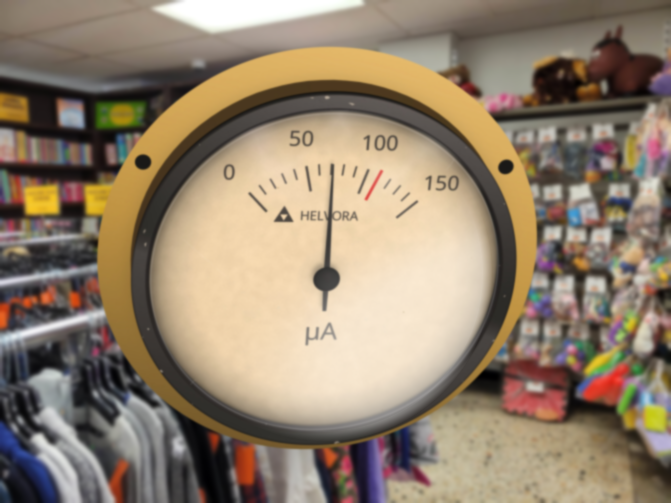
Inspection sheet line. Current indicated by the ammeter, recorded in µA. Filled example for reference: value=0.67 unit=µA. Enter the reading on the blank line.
value=70 unit=µA
